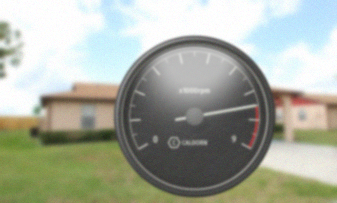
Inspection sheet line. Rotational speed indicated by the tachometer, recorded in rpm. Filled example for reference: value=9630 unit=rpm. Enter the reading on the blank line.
value=7500 unit=rpm
